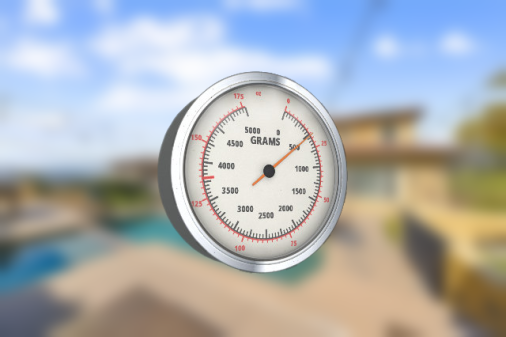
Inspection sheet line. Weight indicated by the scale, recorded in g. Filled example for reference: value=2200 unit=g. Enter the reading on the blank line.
value=500 unit=g
